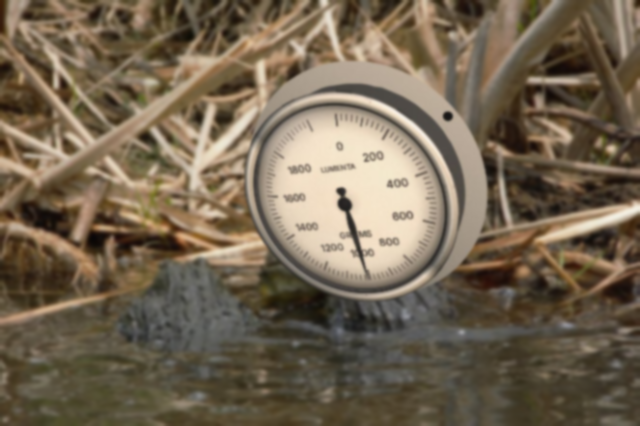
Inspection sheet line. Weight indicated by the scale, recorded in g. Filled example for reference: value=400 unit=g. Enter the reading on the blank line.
value=1000 unit=g
